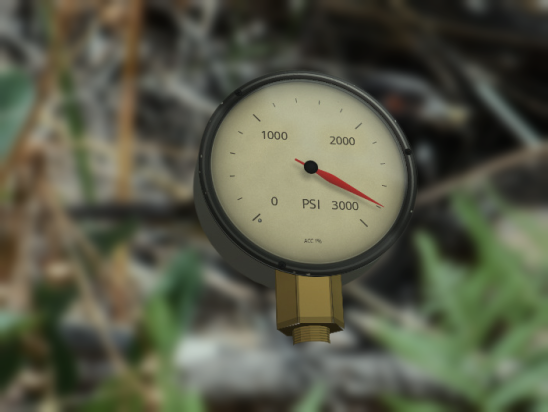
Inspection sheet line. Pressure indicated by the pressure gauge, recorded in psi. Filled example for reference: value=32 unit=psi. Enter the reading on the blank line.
value=2800 unit=psi
